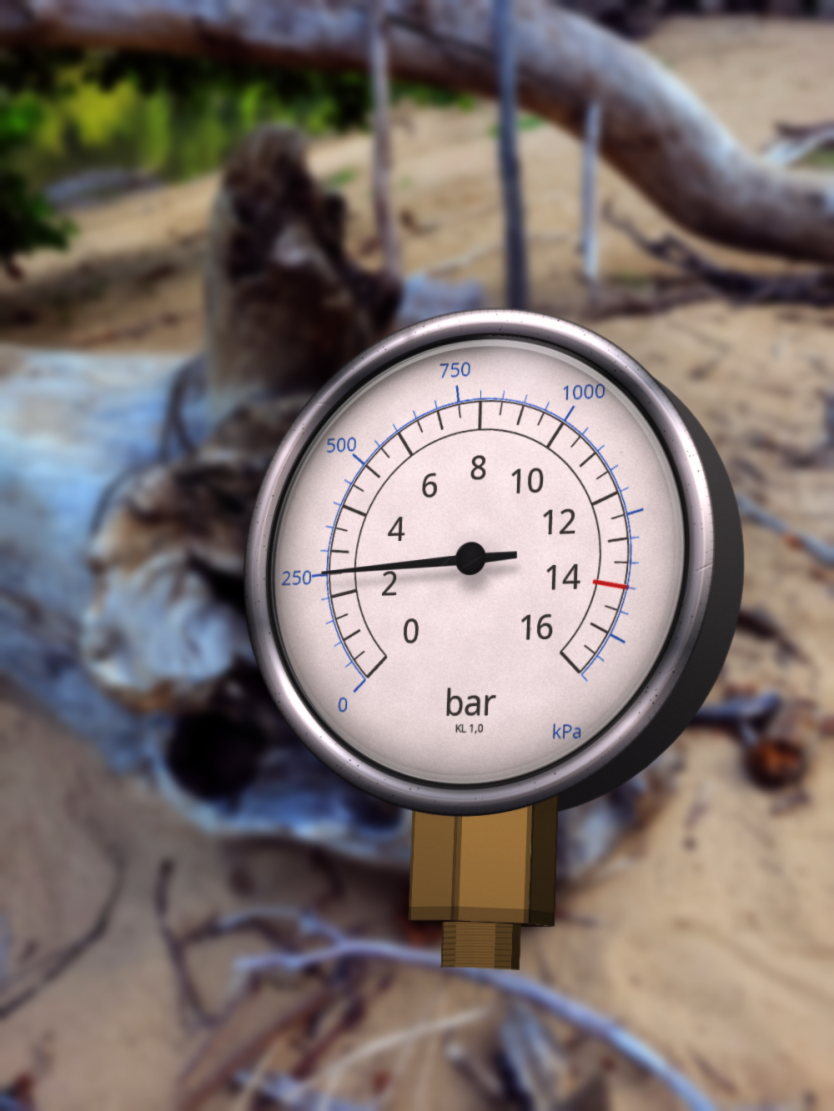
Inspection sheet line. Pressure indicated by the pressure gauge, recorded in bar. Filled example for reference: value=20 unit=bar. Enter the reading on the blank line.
value=2.5 unit=bar
